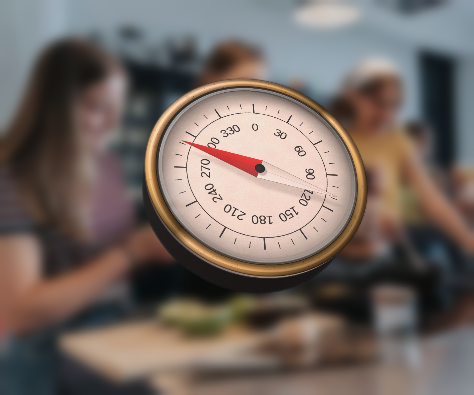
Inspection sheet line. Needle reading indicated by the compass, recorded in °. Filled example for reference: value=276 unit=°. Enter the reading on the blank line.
value=290 unit=°
